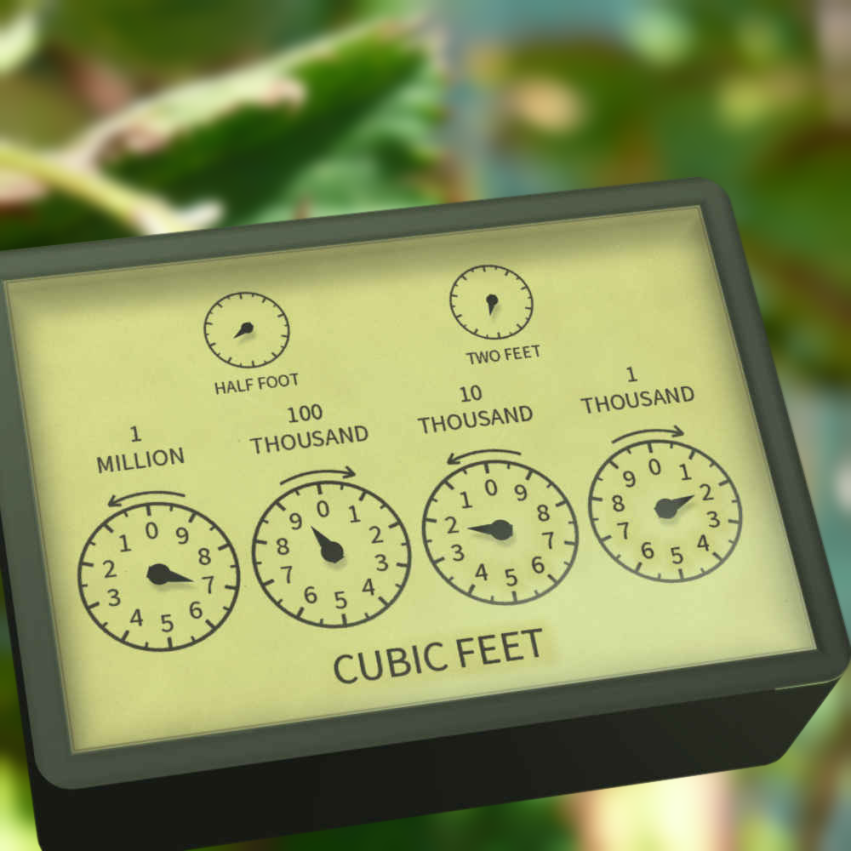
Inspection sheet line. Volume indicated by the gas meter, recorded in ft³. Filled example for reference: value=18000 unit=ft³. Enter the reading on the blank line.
value=692200 unit=ft³
